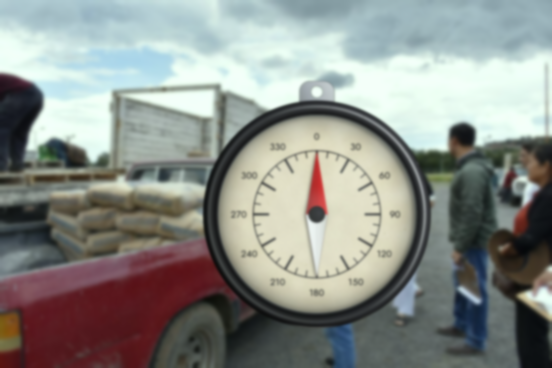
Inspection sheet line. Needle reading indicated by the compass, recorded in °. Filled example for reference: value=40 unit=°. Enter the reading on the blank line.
value=0 unit=°
